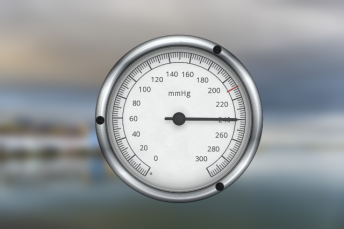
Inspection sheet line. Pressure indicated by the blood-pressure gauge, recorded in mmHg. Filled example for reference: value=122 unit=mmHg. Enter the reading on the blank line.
value=240 unit=mmHg
